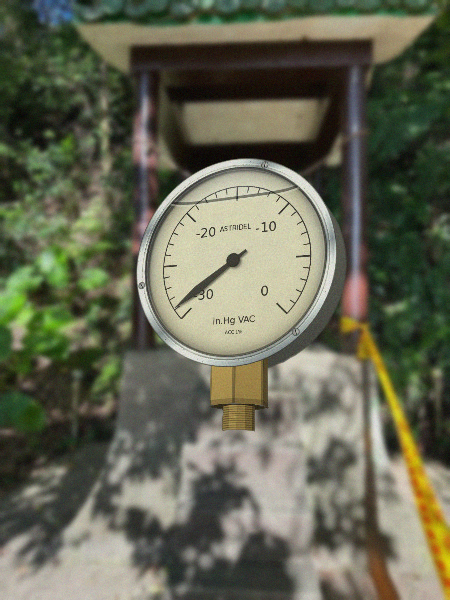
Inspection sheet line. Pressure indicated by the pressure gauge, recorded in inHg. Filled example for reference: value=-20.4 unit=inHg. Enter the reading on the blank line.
value=-29 unit=inHg
